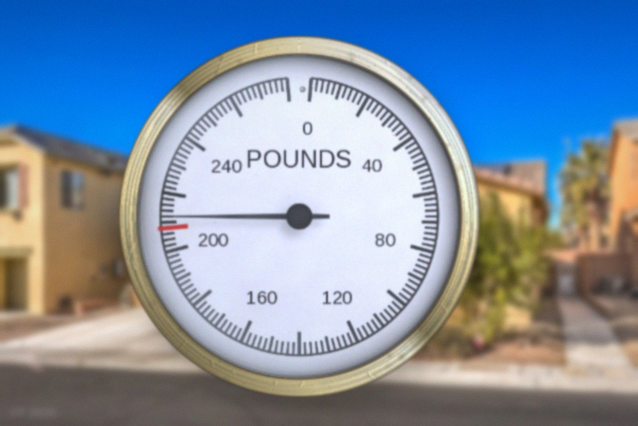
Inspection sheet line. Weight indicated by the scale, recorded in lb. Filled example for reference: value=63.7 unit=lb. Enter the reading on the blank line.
value=212 unit=lb
